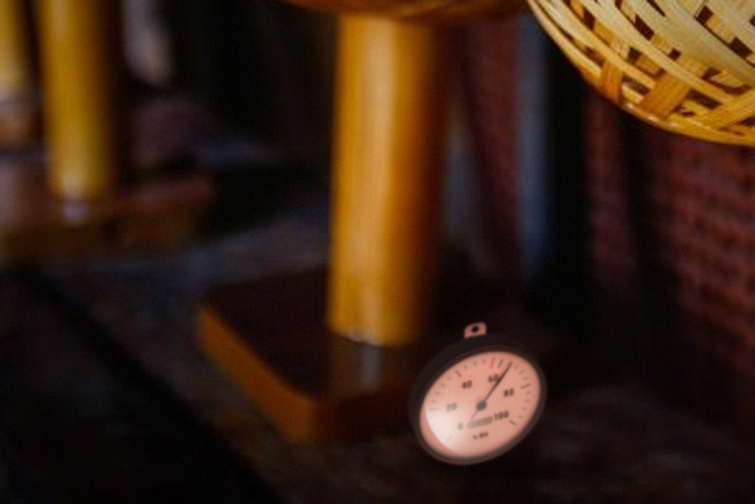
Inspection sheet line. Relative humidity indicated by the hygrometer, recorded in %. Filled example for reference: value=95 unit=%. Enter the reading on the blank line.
value=64 unit=%
